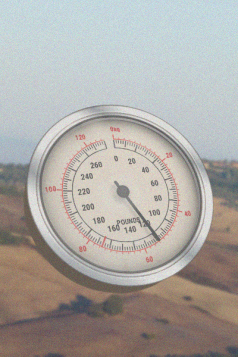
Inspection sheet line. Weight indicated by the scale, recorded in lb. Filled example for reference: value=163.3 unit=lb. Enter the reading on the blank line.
value=120 unit=lb
